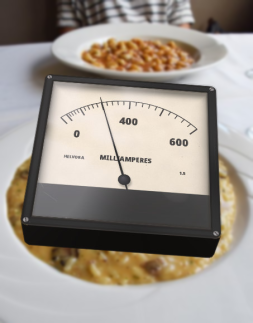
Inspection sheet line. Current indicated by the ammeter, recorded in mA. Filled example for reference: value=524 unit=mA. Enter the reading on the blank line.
value=300 unit=mA
